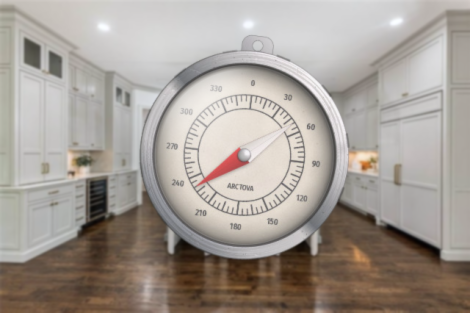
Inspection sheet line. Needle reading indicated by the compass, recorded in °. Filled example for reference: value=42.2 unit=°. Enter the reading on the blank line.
value=230 unit=°
